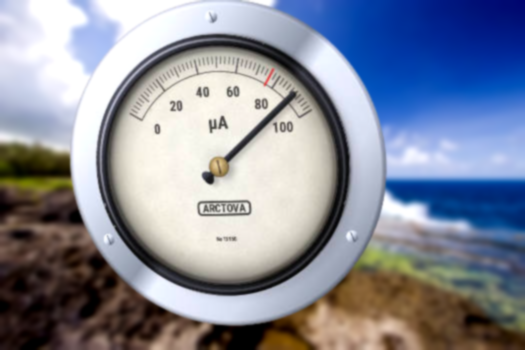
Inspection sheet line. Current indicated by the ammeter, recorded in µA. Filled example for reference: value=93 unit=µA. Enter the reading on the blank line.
value=90 unit=µA
